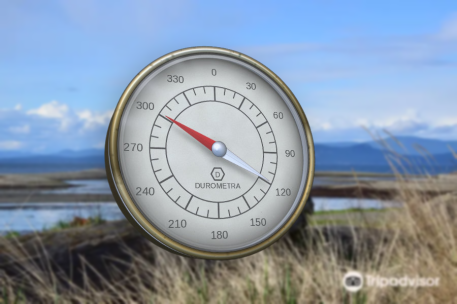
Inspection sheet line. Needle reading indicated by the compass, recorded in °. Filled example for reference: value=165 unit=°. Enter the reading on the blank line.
value=300 unit=°
